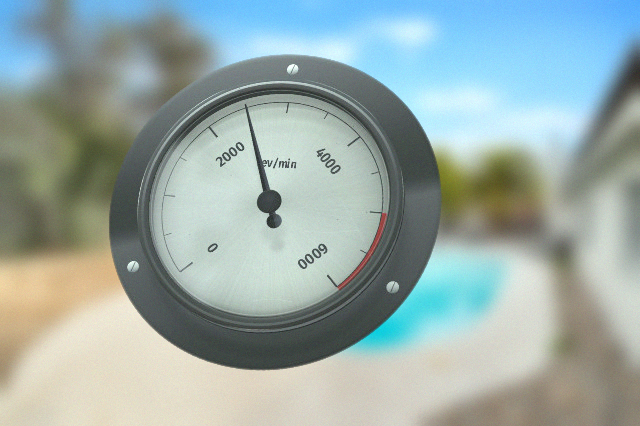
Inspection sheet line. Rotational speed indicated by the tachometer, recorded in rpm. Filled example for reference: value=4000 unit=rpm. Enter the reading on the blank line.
value=2500 unit=rpm
